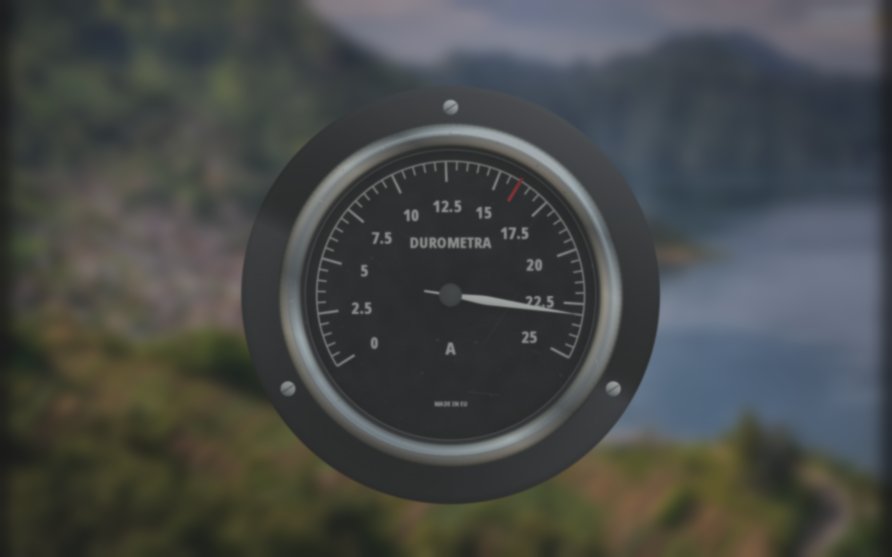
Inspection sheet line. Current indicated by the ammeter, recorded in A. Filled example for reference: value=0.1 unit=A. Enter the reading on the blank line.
value=23 unit=A
